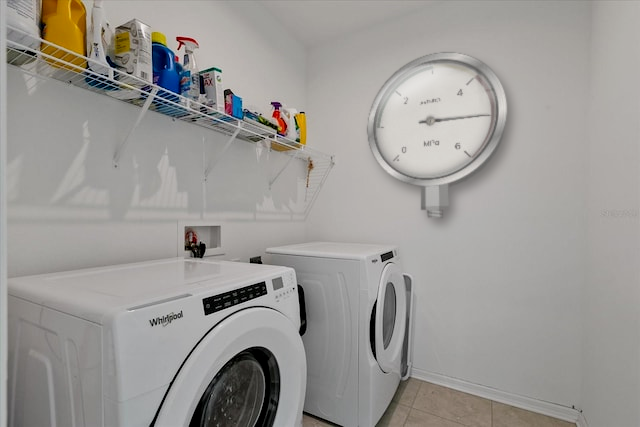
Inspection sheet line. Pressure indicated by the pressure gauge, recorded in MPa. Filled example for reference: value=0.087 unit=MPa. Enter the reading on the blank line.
value=5 unit=MPa
